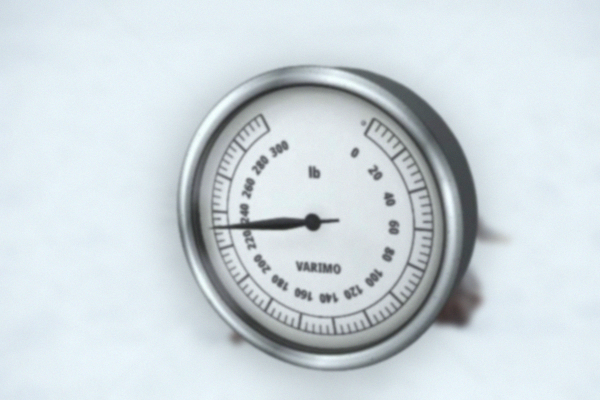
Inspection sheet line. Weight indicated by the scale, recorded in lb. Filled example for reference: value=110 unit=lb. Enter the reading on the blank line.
value=232 unit=lb
